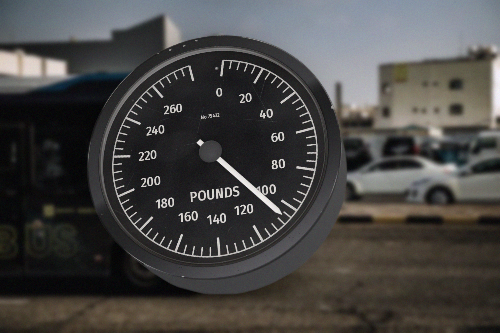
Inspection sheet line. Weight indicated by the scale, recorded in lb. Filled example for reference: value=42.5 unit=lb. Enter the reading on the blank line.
value=106 unit=lb
